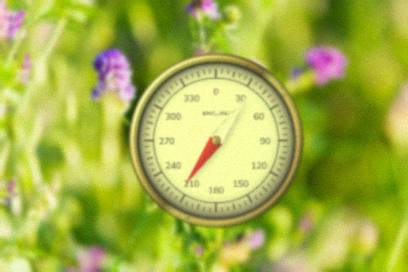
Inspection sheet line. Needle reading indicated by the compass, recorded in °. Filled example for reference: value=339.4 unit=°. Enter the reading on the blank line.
value=215 unit=°
